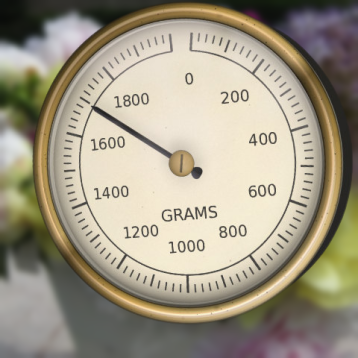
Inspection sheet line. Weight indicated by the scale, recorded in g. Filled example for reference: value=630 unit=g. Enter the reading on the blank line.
value=1700 unit=g
